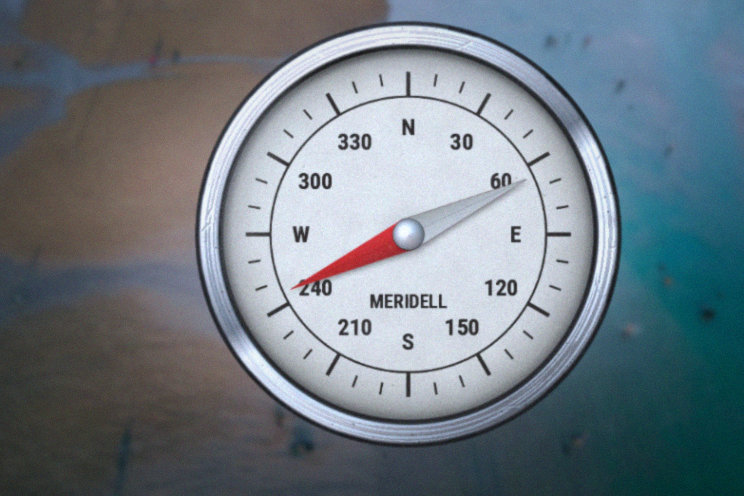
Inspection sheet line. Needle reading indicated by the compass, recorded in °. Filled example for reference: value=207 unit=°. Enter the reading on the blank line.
value=245 unit=°
